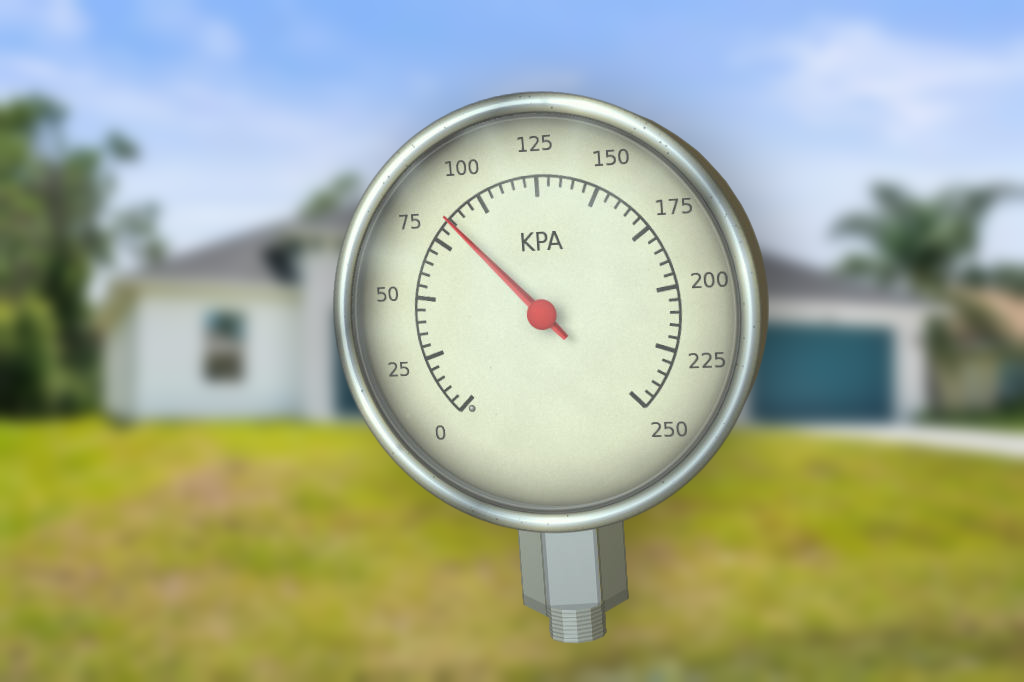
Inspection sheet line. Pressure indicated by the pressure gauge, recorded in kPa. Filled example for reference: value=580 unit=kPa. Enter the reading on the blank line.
value=85 unit=kPa
